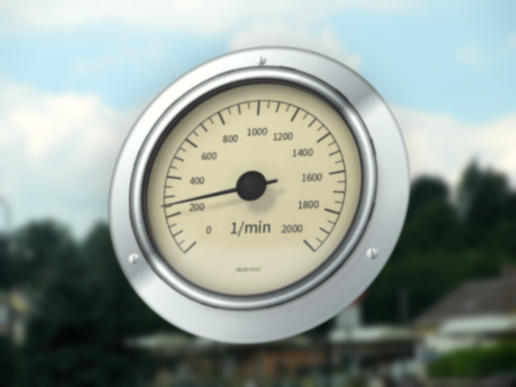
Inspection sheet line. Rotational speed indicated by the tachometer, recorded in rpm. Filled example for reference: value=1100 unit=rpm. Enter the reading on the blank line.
value=250 unit=rpm
